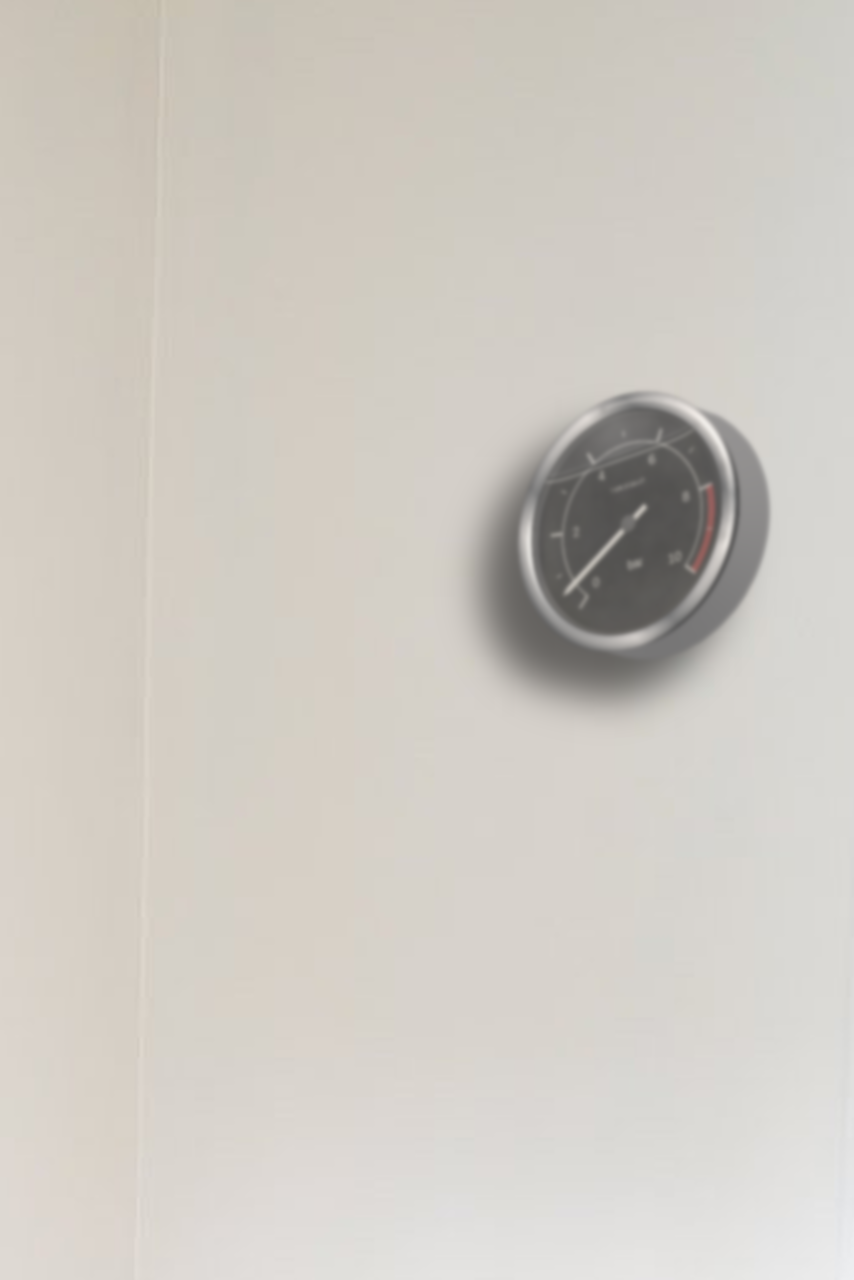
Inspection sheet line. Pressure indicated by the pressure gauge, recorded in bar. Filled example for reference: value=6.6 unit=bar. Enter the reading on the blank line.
value=0.5 unit=bar
